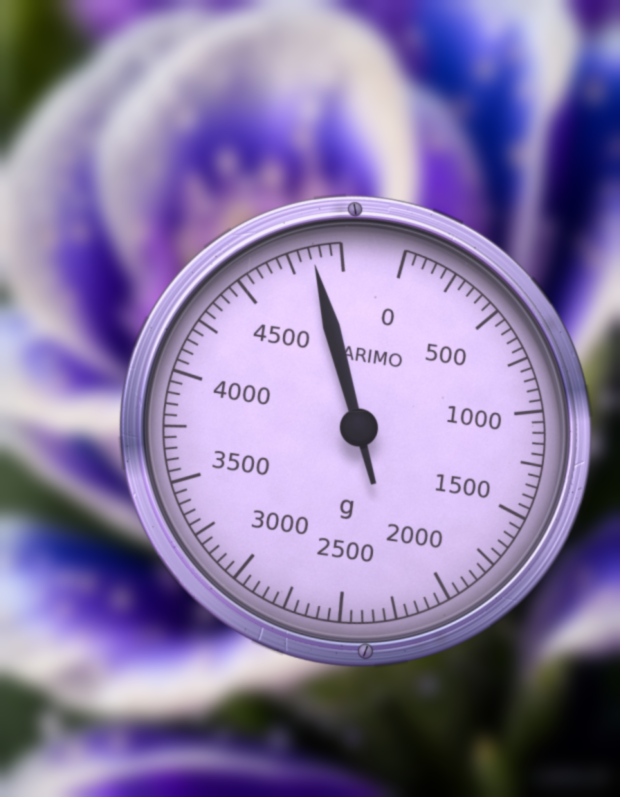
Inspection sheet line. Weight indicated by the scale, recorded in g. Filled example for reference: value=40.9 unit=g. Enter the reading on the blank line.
value=4850 unit=g
